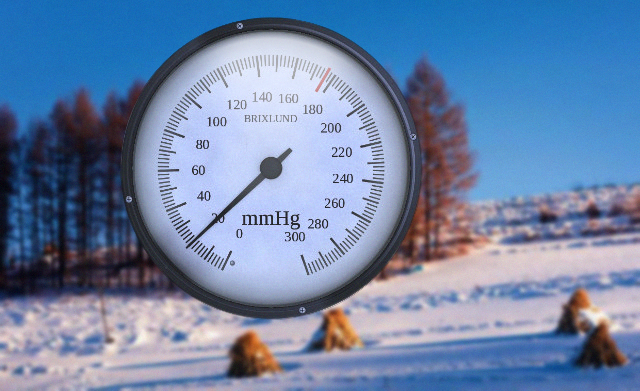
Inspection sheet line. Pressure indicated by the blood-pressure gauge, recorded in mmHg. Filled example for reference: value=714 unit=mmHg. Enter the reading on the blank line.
value=20 unit=mmHg
